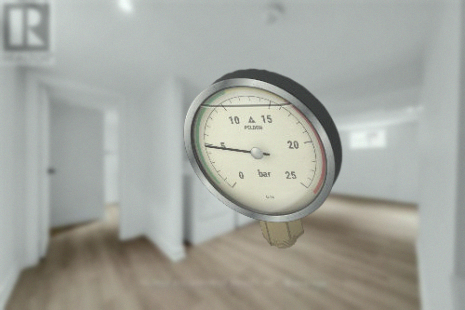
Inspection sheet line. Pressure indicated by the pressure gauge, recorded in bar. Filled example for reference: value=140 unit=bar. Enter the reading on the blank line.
value=5 unit=bar
